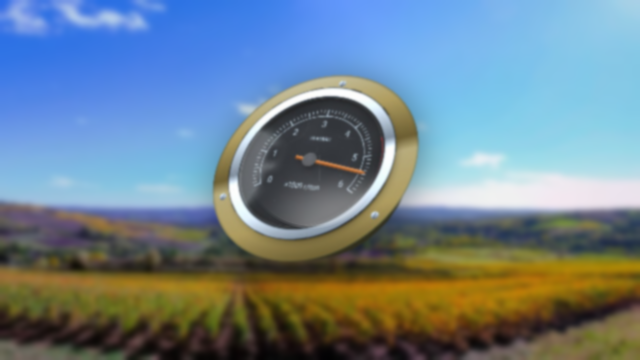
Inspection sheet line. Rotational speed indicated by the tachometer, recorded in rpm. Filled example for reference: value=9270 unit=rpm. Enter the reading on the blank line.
value=5500 unit=rpm
